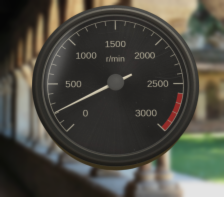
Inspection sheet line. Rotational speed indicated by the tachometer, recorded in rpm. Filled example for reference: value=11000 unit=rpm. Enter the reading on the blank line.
value=200 unit=rpm
